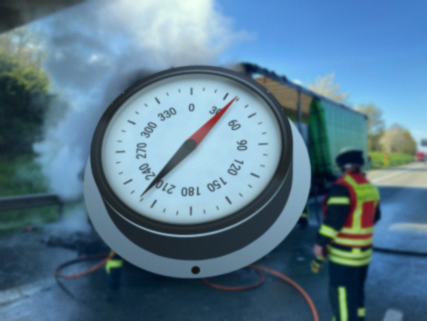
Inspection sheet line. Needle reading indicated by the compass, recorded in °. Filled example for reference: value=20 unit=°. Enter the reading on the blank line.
value=40 unit=°
